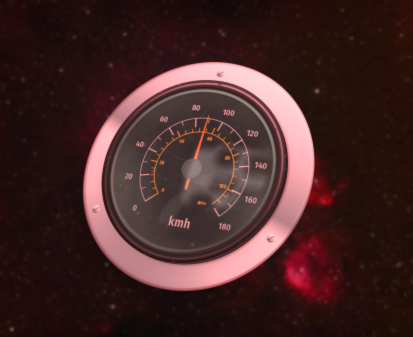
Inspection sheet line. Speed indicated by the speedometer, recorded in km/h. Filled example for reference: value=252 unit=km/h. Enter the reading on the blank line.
value=90 unit=km/h
